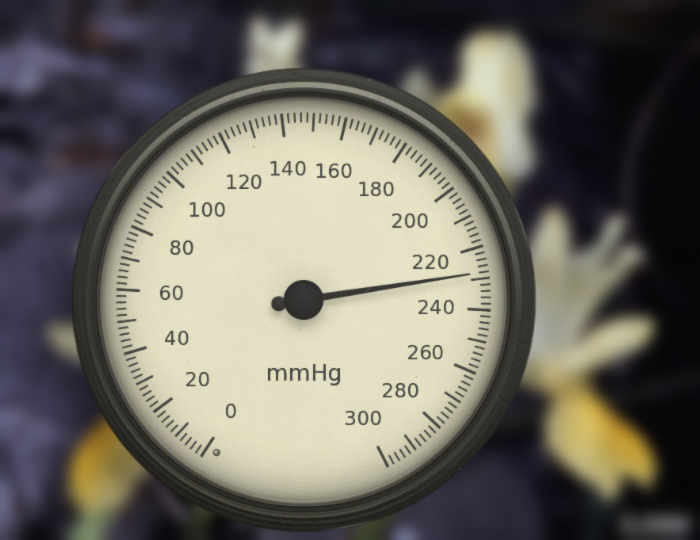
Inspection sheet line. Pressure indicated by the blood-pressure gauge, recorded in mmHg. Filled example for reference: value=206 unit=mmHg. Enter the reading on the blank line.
value=228 unit=mmHg
